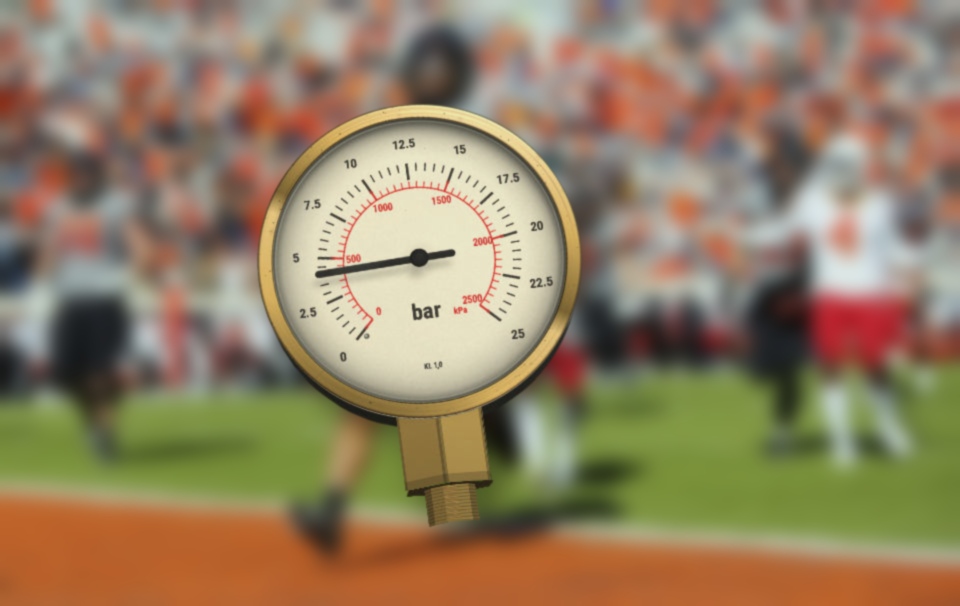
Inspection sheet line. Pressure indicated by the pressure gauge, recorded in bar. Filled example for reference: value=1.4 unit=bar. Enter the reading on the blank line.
value=4 unit=bar
